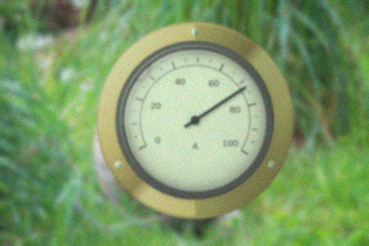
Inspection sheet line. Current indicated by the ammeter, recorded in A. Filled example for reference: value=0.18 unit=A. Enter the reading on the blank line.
value=72.5 unit=A
